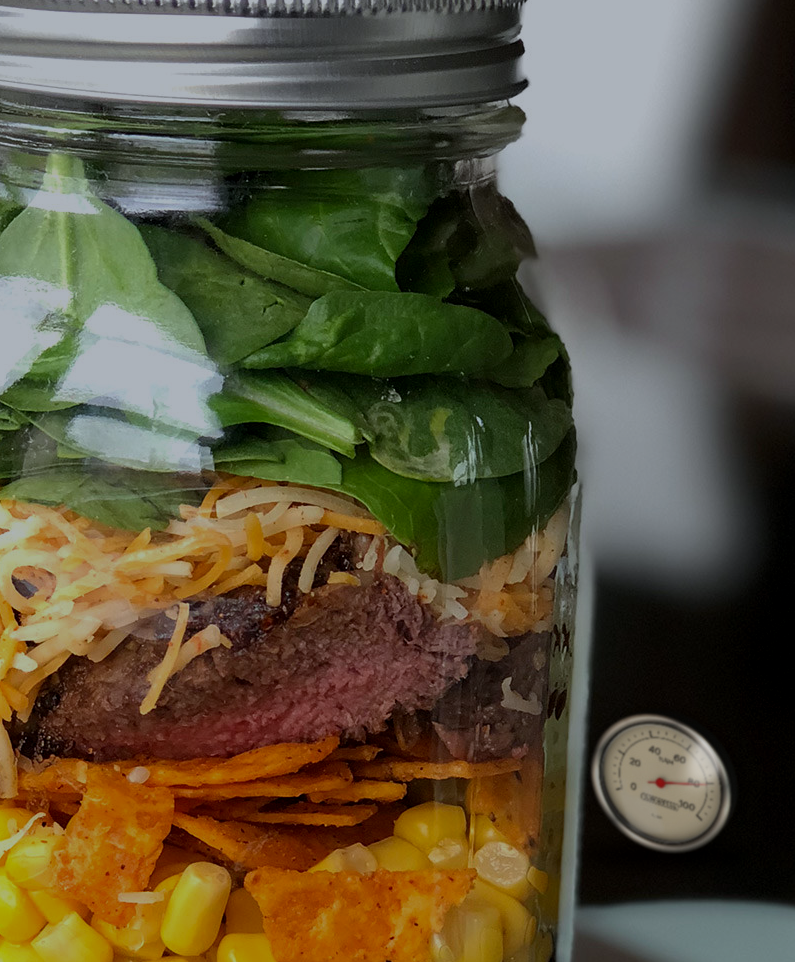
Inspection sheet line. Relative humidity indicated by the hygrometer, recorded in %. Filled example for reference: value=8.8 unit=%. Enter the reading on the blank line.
value=80 unit=%
